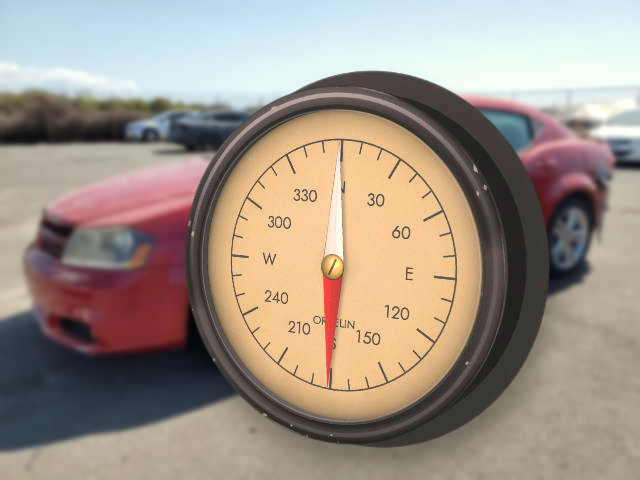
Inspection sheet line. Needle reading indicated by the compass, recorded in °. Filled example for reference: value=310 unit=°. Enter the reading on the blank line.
value=180 unit=°
